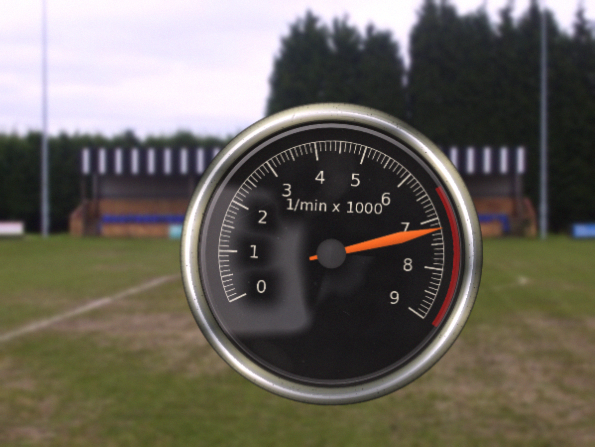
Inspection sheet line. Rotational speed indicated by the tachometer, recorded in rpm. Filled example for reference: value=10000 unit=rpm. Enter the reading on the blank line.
value=7200 unit=rpm
